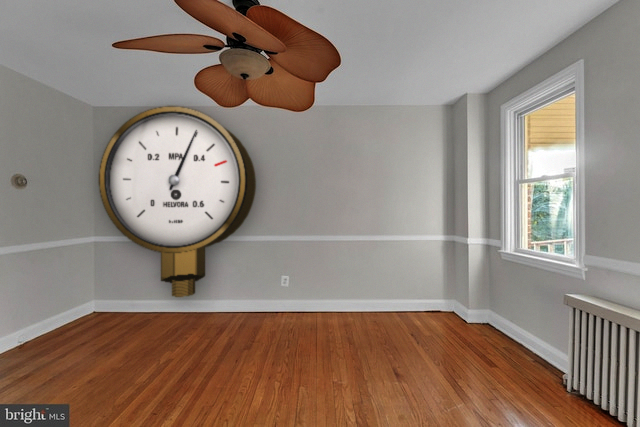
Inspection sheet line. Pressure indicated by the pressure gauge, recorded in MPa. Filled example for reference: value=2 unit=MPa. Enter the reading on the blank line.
value=0.35 unit=MPa
